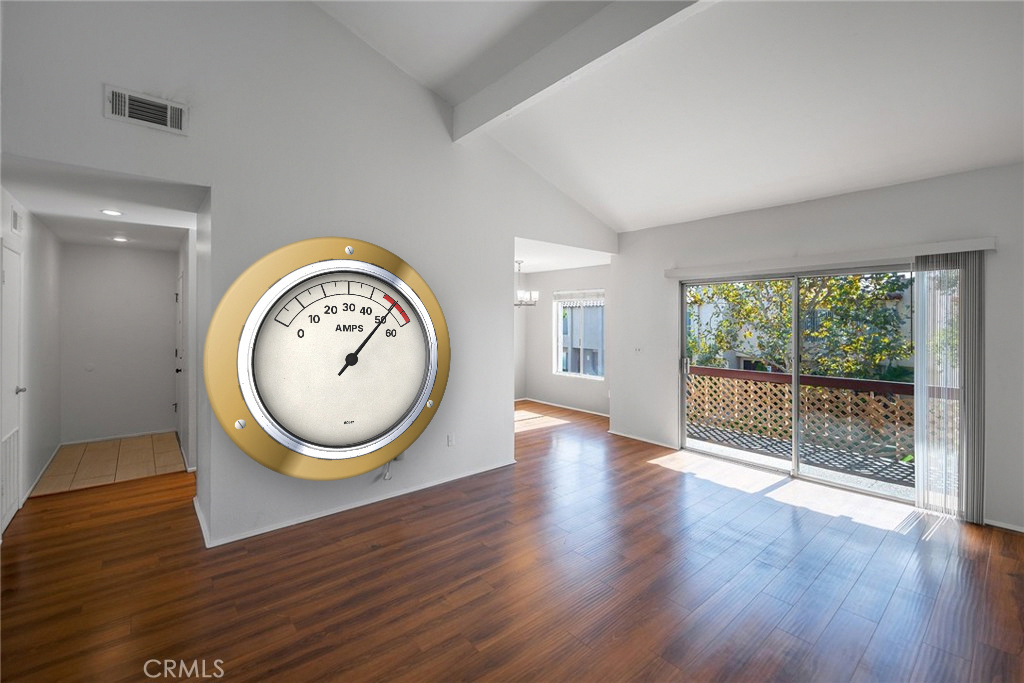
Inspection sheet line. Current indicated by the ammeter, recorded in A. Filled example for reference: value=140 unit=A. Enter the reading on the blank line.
value=50 unit=A
